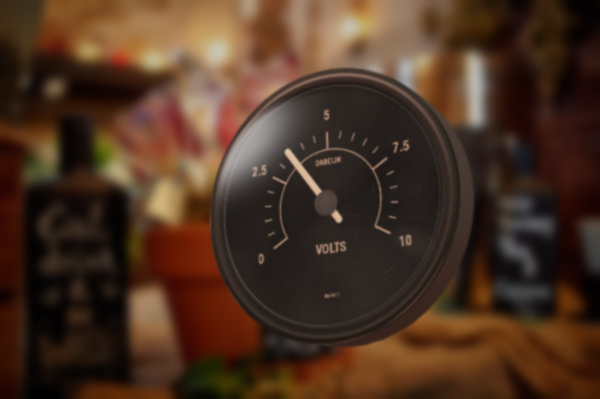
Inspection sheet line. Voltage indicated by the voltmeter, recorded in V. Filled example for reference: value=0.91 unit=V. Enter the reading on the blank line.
value=3.5 unit=V
